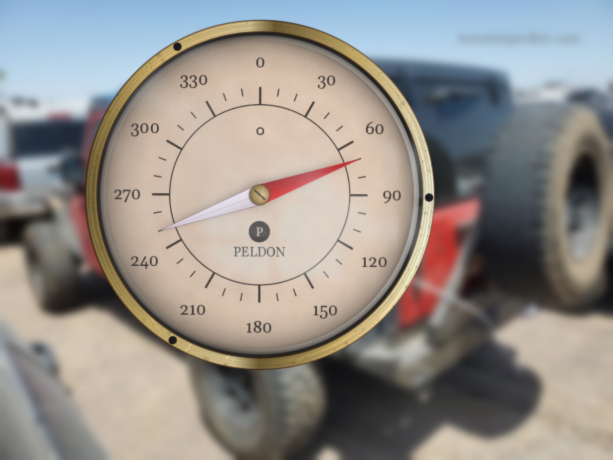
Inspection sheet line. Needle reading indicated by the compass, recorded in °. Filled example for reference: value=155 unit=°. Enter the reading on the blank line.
value=70 unit=°
